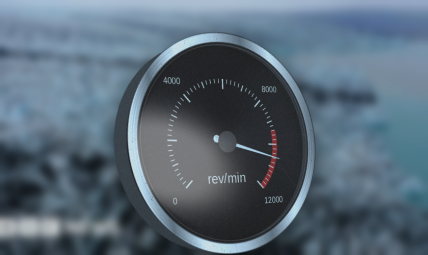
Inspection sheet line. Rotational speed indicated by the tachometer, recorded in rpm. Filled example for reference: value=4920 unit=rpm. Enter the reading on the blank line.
value=10600 unit=rpm
